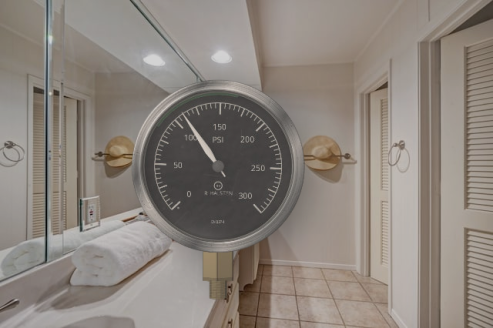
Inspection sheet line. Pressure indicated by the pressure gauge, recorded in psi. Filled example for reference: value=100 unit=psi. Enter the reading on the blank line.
value=110 unit=psi
